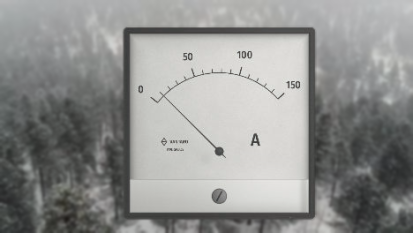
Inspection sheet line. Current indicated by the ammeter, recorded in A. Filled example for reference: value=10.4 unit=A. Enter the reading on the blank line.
value=10 unit=A
